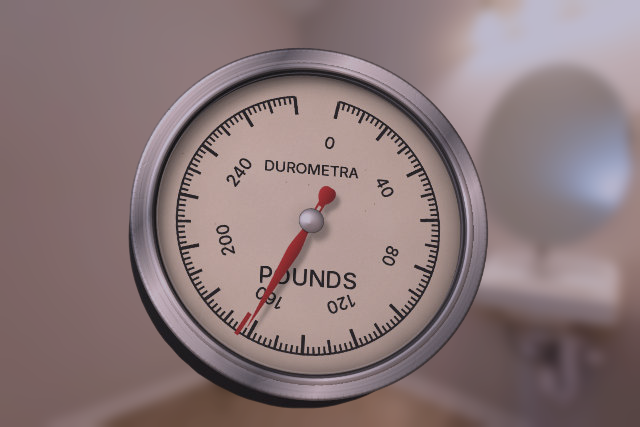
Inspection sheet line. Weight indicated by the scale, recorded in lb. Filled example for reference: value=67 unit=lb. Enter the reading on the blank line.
value=162 unit=lb
